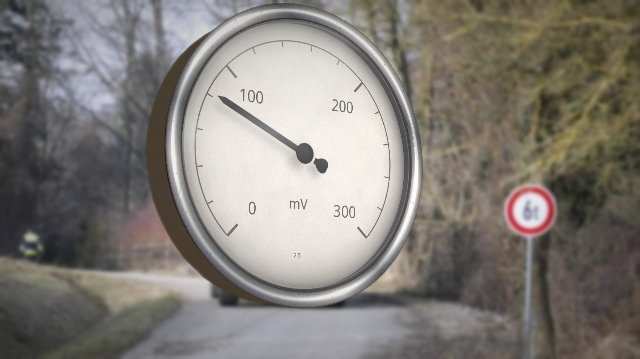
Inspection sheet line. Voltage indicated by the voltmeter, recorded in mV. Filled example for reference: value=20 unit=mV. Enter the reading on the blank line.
value=80 unit=mV
